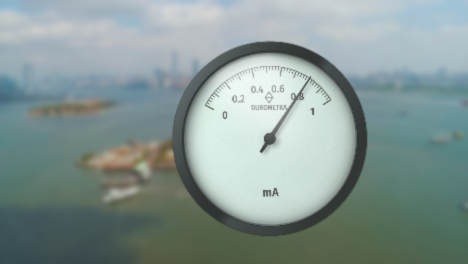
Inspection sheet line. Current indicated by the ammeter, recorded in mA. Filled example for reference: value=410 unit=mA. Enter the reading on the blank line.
value=0.8 unit=mA
